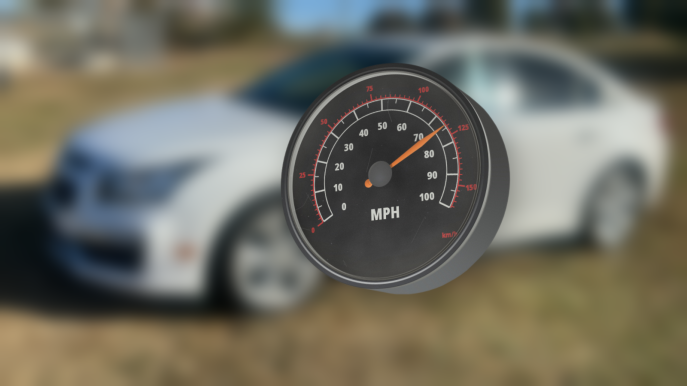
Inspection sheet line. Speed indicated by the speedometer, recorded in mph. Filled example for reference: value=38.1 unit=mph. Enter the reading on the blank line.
value=75 unit=mph
